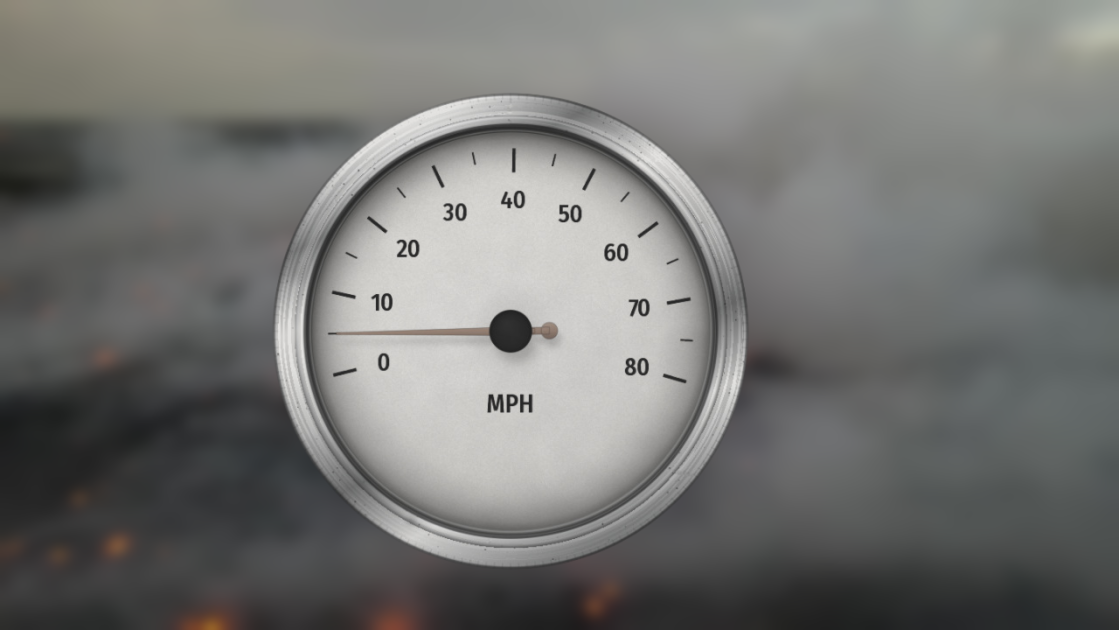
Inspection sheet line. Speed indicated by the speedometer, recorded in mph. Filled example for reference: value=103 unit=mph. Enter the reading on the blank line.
value=5 unit=mph
